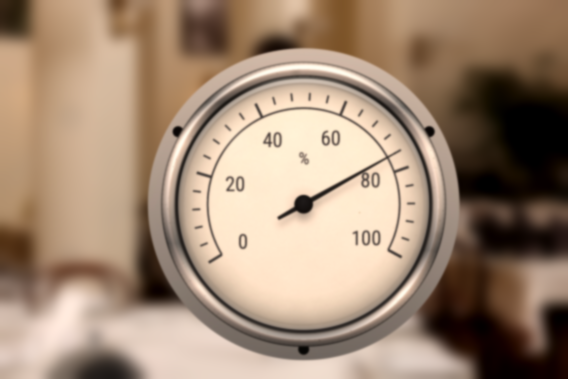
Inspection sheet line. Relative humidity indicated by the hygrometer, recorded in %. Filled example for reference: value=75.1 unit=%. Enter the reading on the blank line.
value=76 unit=%
